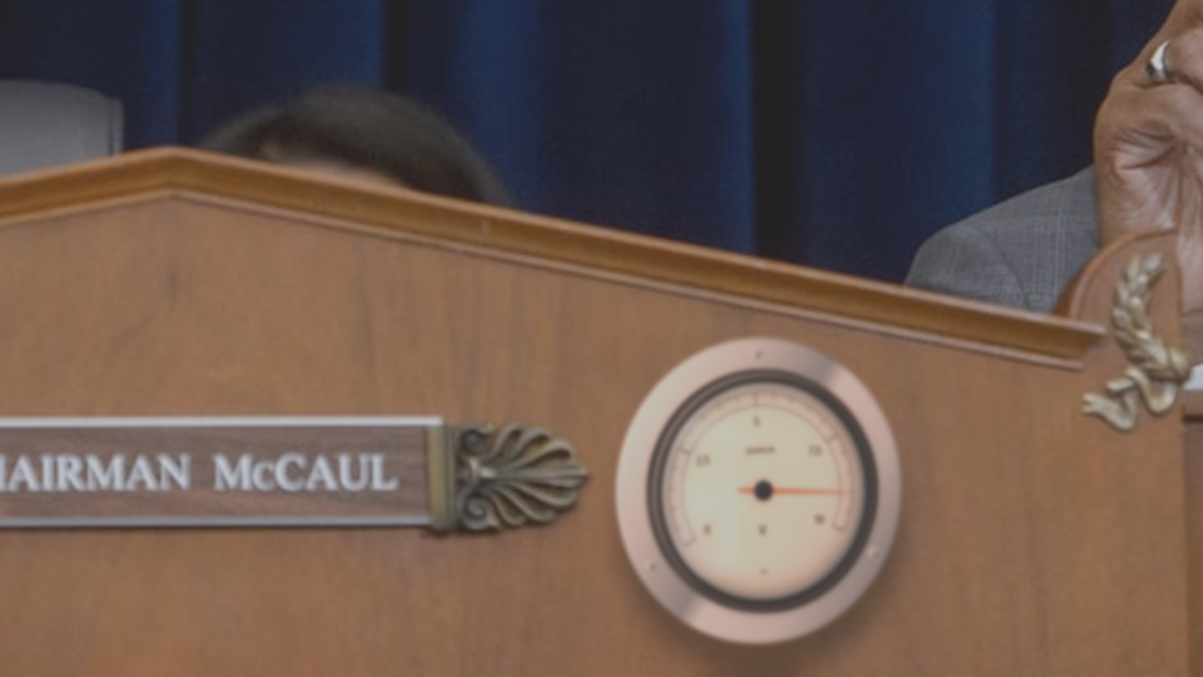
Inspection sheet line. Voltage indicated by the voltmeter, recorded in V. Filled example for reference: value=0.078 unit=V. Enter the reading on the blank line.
value=9 unit=V
